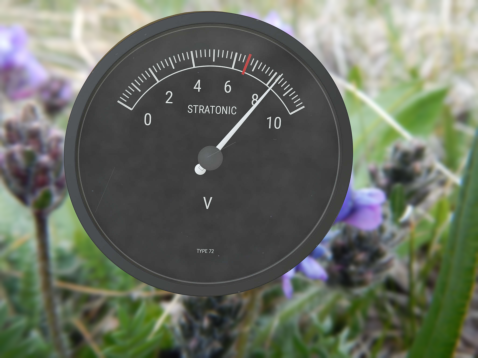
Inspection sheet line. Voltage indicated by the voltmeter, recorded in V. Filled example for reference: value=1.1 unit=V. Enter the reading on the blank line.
value=8.2 unit=V
